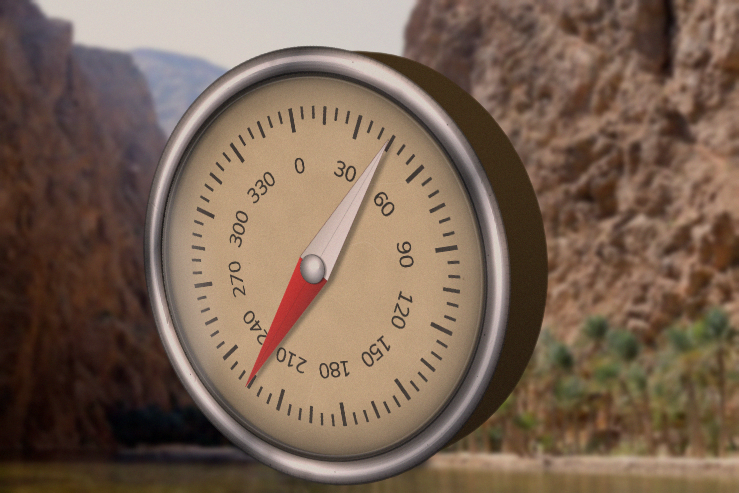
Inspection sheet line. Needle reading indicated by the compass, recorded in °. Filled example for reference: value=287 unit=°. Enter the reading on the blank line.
value=225 unit=°
